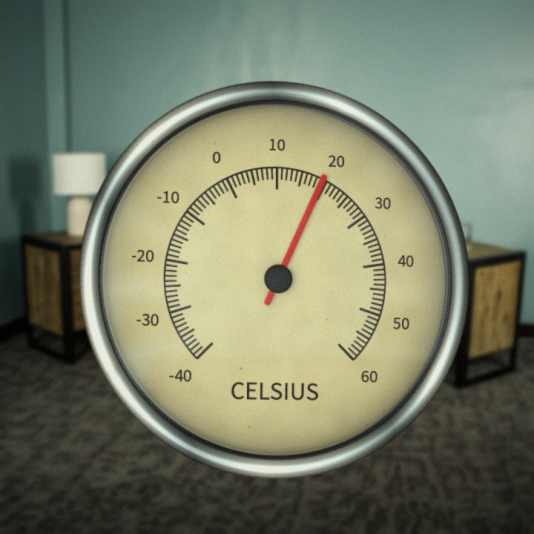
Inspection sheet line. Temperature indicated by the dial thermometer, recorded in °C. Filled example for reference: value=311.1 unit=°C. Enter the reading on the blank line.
value=19 unit=°C
